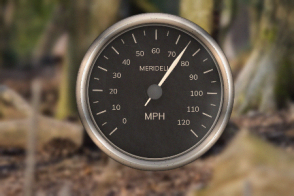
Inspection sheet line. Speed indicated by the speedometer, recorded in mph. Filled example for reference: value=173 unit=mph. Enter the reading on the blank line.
value=75 unit=mph
